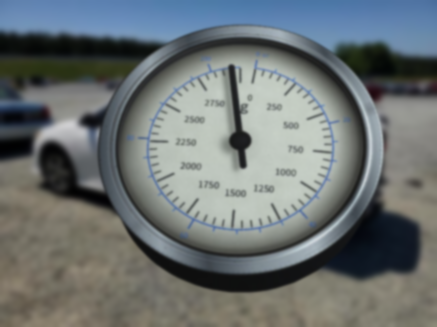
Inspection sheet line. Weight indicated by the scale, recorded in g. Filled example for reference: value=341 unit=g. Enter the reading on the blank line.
value=2950 unit=g
